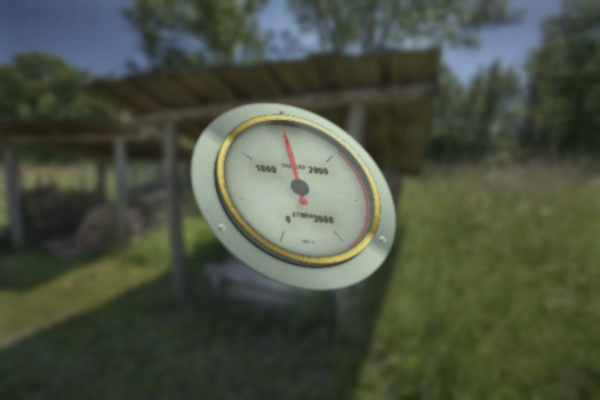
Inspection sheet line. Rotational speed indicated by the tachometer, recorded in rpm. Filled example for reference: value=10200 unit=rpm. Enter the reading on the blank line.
value=1500 unit=rpm
